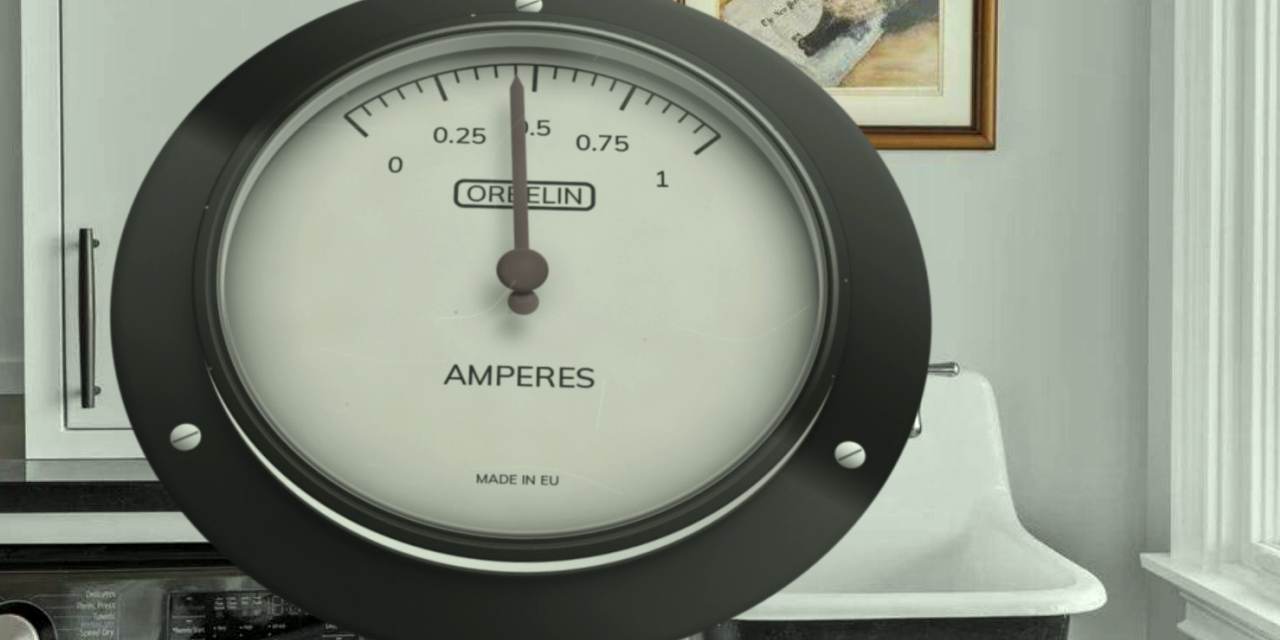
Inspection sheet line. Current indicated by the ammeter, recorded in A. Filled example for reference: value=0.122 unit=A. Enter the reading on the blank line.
value=0.45 unit=A
